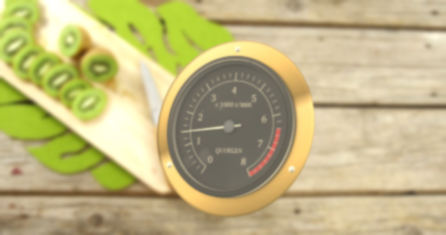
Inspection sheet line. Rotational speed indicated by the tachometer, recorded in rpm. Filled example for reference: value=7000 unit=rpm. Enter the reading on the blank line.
value=1400 unit=rpm
